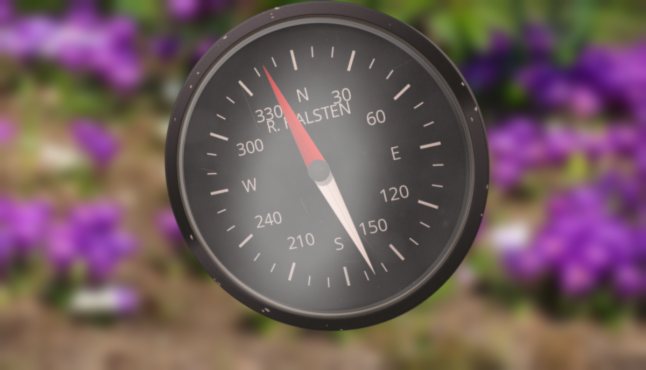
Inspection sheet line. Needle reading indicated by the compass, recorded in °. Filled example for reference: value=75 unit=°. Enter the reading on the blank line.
value=345 unit=°
